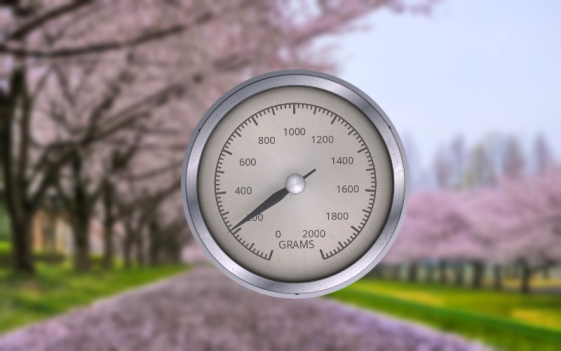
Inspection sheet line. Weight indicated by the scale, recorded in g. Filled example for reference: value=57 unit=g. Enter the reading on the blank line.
value=220 unit=g
